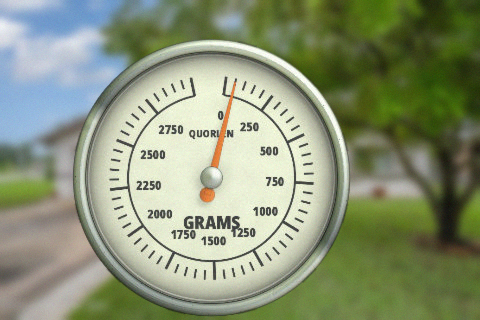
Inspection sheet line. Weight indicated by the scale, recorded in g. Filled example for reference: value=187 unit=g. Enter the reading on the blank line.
value=50 unit=g
